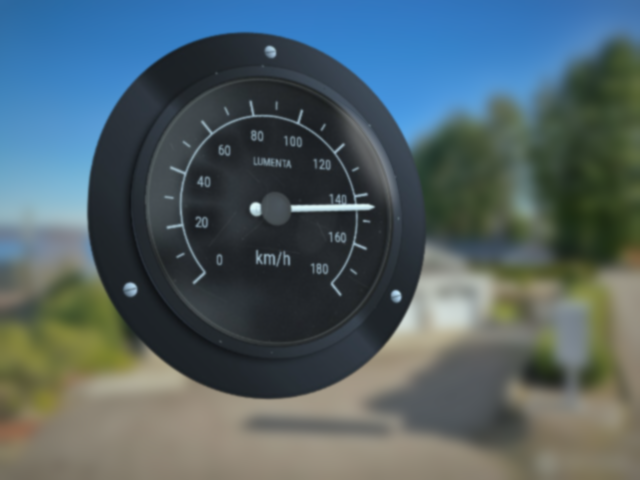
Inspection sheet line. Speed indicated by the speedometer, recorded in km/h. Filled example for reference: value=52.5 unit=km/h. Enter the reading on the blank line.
value=145 unit=km/h
